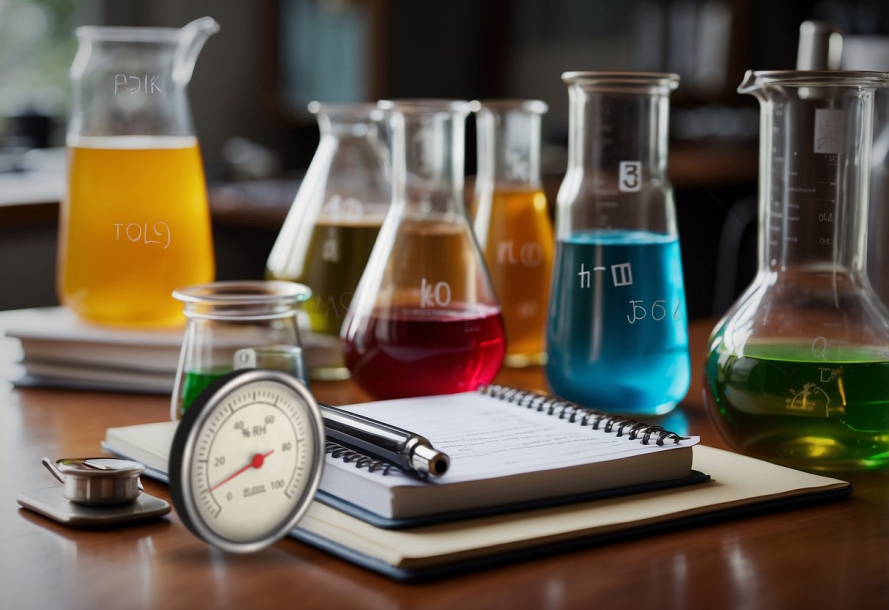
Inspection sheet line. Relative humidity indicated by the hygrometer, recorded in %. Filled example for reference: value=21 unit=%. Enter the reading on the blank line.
value=10 unit=%
